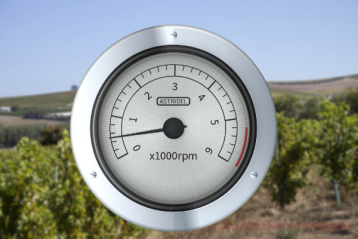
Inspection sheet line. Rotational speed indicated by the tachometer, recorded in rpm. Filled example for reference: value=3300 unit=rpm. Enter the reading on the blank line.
value=500 unit=rpm
